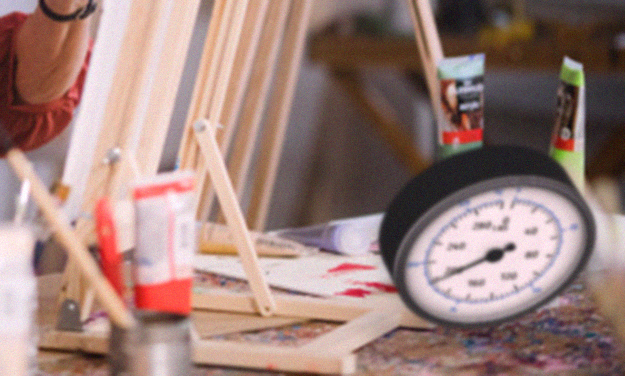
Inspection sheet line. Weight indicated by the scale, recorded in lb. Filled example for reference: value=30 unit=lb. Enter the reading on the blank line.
value=200 unit=lb
